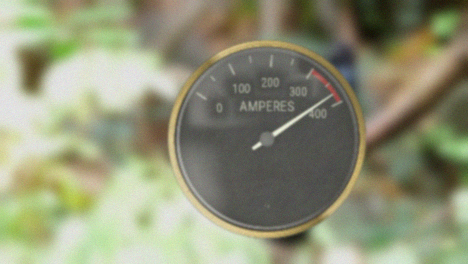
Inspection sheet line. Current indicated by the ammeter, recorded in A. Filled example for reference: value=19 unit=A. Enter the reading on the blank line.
value=375 unit=A
